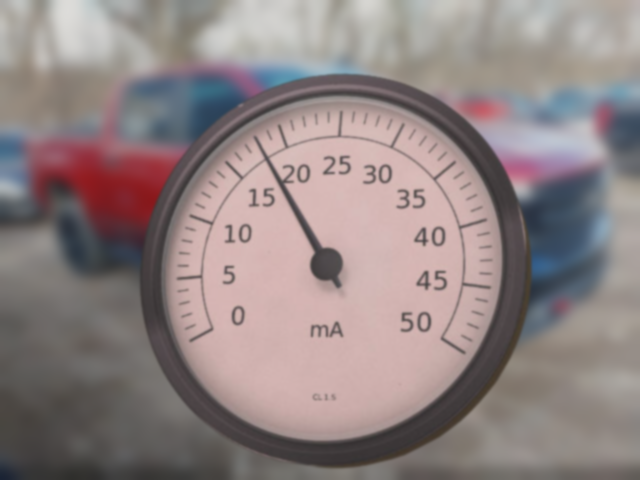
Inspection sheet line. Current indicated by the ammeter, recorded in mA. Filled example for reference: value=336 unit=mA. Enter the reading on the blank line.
value=18 unit=mA
